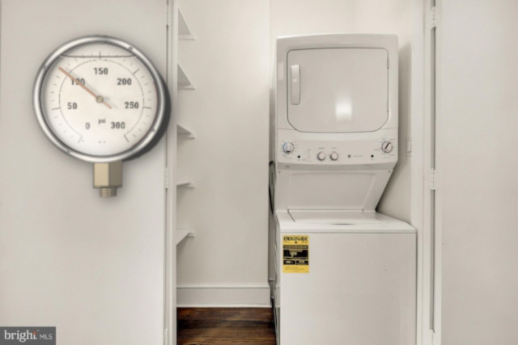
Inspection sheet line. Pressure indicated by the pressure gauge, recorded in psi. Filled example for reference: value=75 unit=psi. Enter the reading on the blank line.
value=100 unit=psi
